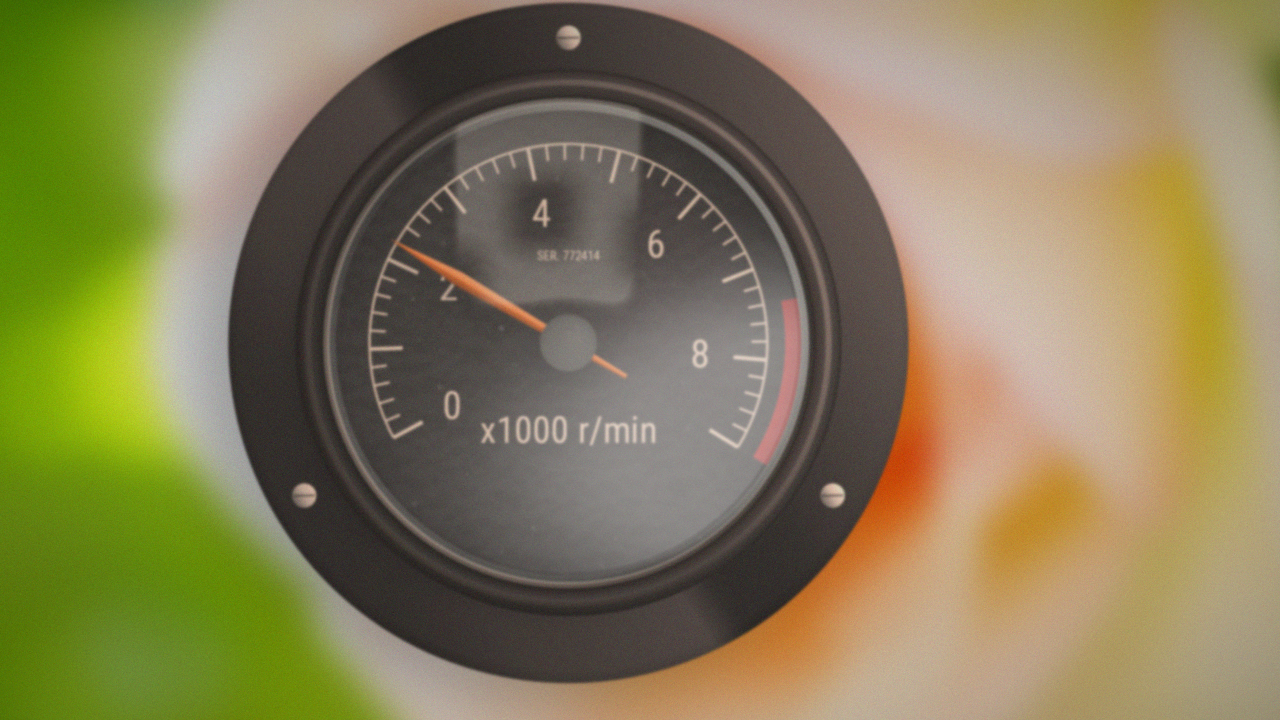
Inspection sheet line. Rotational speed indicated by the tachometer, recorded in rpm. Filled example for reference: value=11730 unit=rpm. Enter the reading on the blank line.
value=2200 unit=rpm
